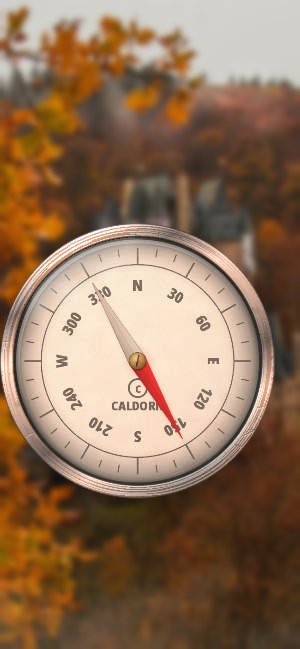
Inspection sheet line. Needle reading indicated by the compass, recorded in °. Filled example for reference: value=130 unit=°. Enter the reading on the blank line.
value=150 unit=°
